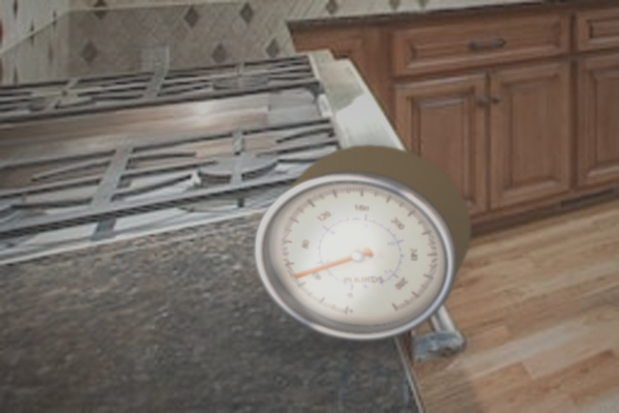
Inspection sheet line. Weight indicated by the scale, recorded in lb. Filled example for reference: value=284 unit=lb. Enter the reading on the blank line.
value=50 unit=lb
